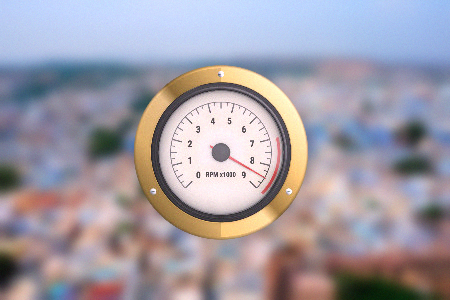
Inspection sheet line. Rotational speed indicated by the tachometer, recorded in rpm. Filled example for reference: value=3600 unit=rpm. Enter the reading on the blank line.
value=8500 unit=rpm
